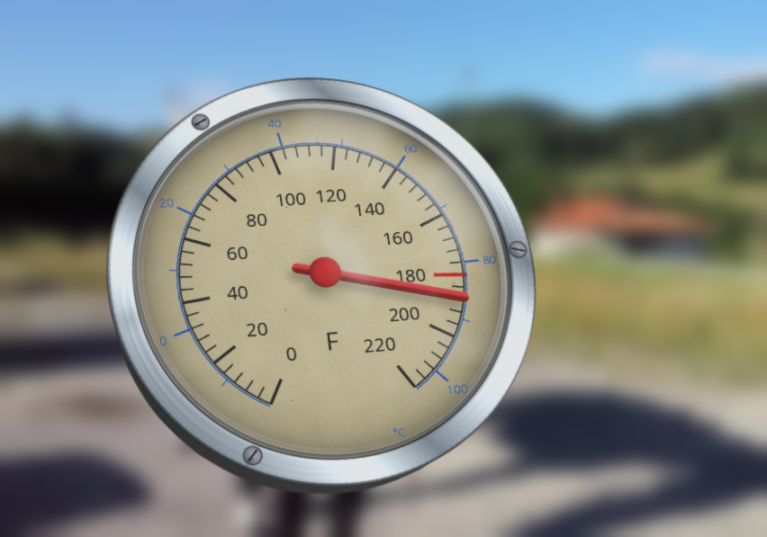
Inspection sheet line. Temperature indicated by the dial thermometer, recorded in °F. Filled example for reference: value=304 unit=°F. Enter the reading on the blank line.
value=188 unit=°F
